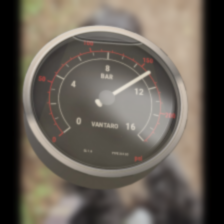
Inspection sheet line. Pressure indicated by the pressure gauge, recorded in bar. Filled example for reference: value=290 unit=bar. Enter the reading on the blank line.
value=11 unit=bar
